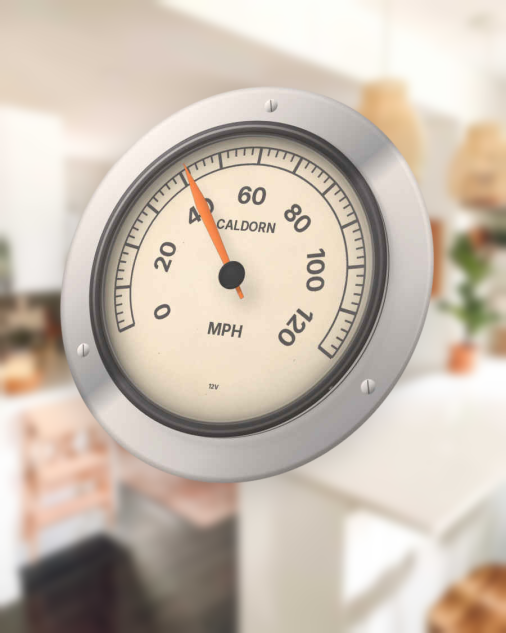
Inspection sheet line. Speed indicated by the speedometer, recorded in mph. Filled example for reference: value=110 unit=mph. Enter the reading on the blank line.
value=42 unit=mph
